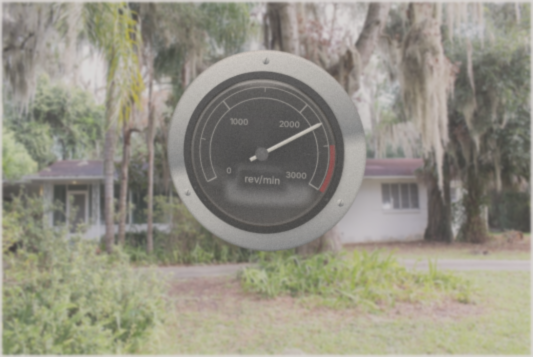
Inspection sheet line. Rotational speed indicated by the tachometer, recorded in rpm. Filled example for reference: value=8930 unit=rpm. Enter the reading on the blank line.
value=2250 unit=rpm
